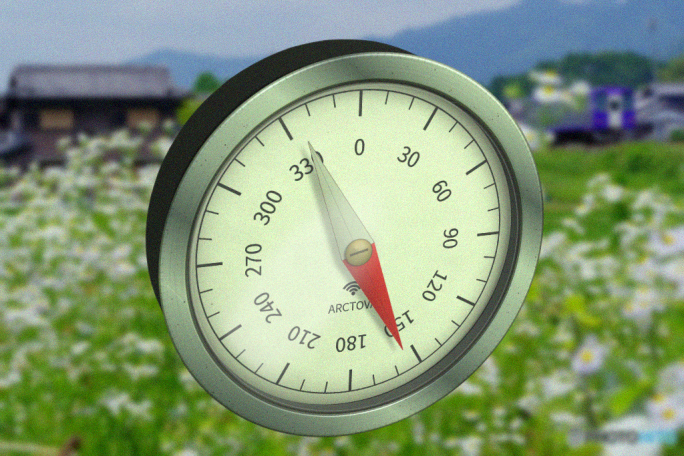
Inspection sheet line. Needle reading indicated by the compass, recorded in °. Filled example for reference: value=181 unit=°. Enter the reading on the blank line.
value=155 unit=°
